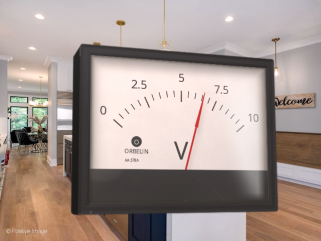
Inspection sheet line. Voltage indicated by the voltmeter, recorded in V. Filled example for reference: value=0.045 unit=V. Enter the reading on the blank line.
value=6.5 unit=V
